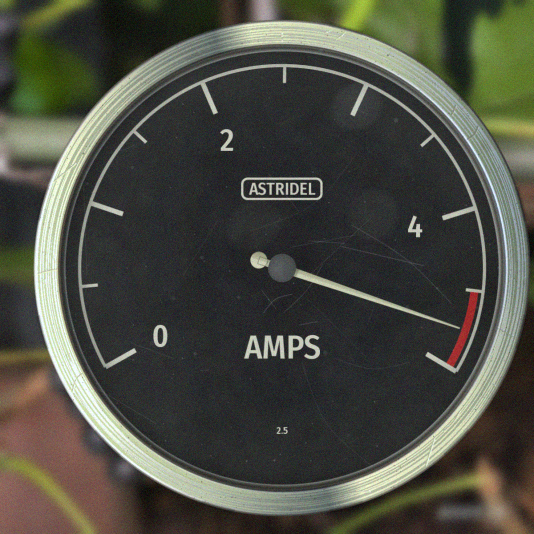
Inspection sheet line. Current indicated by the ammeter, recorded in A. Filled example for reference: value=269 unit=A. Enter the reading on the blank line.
value=4.75 unit=A
